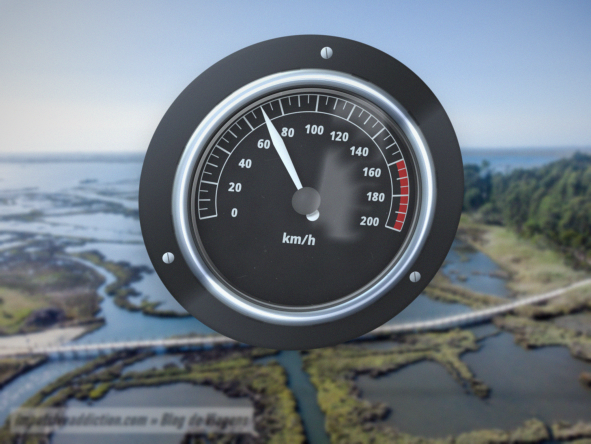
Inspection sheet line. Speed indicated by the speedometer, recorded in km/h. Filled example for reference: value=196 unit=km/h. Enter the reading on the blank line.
value=70 unit=km/h
